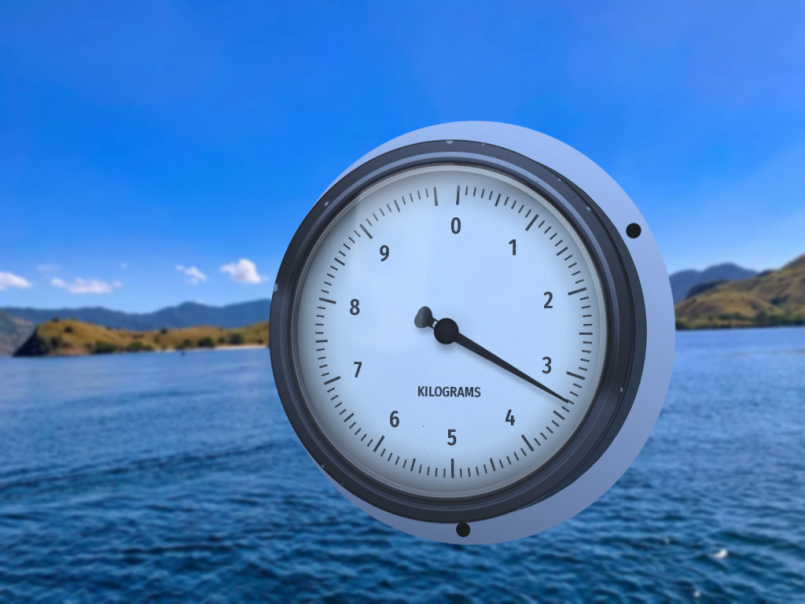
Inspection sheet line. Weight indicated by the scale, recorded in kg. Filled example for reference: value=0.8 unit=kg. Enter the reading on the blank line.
value=3.3 unit=kg
